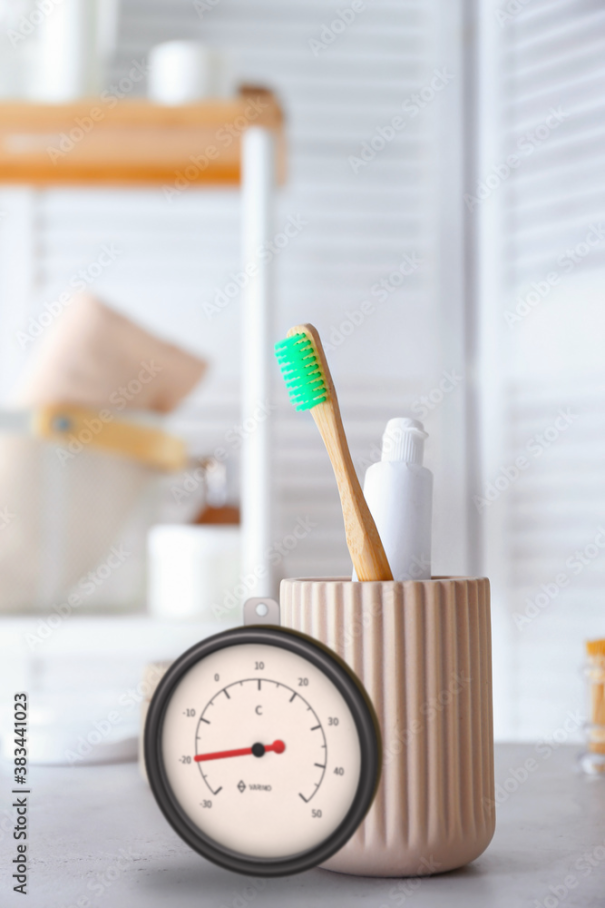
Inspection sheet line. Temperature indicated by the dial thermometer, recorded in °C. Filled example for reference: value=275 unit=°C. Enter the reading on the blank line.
value=-20 unit=°C
